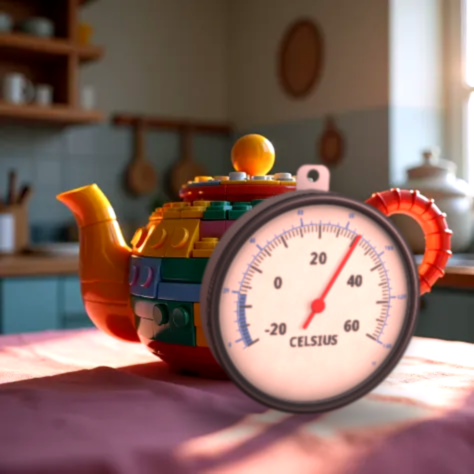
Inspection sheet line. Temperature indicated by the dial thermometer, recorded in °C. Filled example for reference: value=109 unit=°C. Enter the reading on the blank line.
value=30 unit=°C
